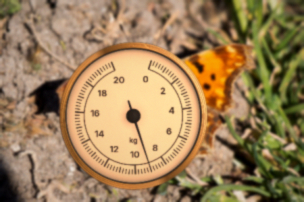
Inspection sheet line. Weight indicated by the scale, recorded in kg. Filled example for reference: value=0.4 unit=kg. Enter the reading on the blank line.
value=9 unit=kg
